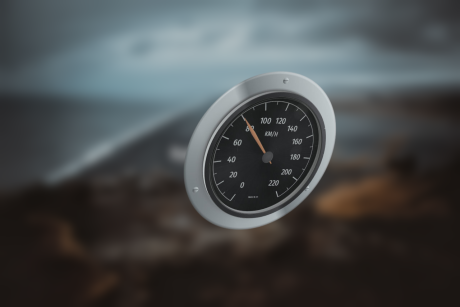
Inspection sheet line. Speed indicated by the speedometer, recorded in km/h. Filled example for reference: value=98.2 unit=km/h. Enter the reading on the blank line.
value=80 unit=km/h
